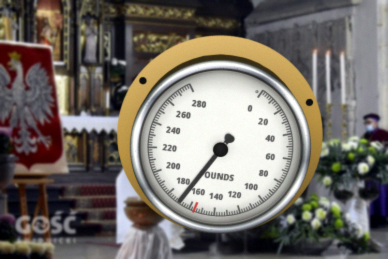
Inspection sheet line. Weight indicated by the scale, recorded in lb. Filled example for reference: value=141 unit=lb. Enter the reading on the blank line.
value=170 unit=lb
